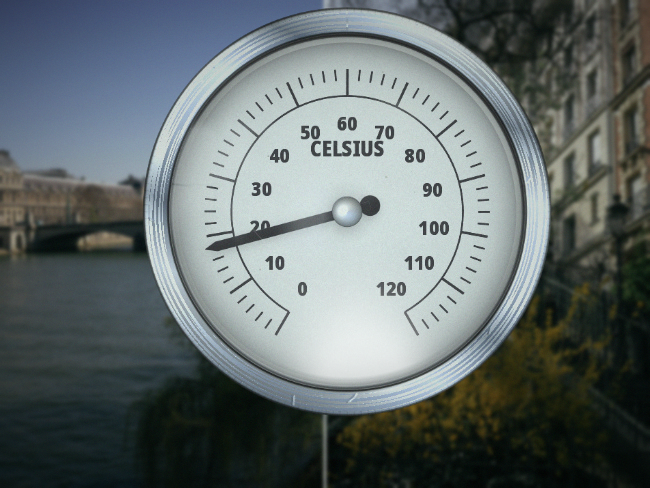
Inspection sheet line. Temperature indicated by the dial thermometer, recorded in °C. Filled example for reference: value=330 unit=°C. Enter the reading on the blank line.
value=18 unit=°C
